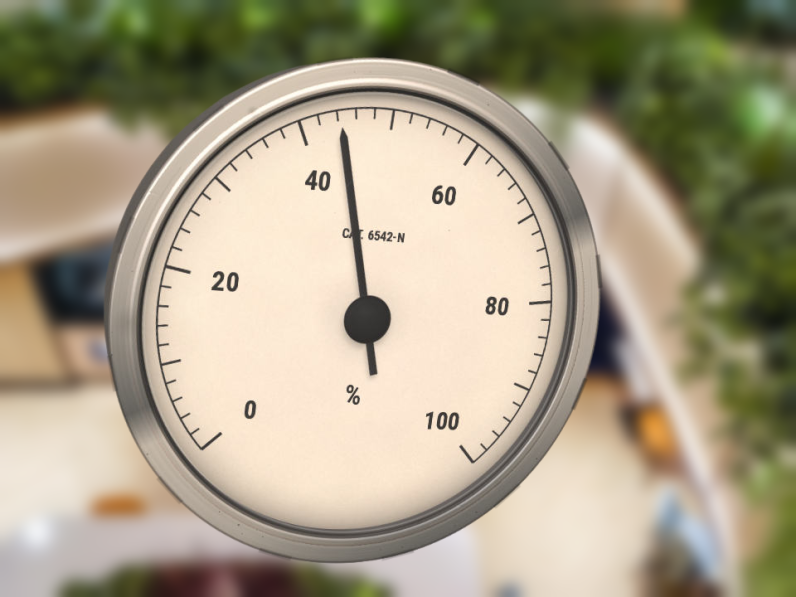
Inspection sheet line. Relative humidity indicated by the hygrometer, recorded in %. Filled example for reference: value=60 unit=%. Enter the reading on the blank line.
value=44 unit=%
